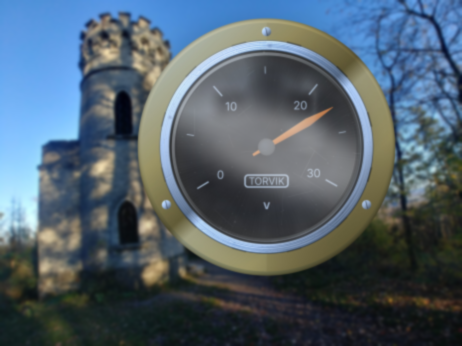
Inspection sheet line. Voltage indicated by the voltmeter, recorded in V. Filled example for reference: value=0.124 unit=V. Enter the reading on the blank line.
value=22.5 unit=V
